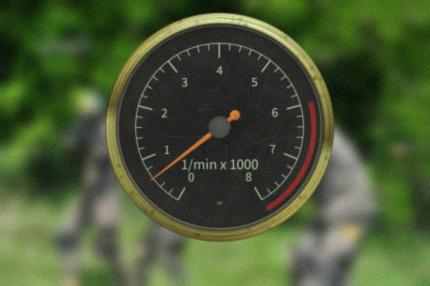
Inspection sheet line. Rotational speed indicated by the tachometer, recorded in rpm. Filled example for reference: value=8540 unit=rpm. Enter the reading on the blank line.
value=600 unit=rpm
